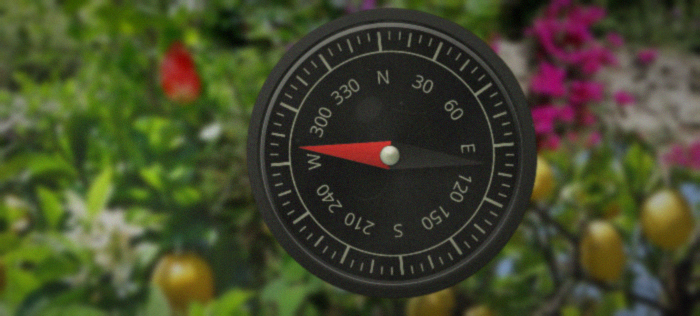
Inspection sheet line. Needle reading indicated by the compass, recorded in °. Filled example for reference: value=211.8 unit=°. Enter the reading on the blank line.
value=280 unit=°
